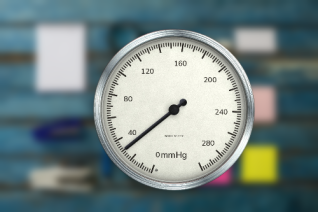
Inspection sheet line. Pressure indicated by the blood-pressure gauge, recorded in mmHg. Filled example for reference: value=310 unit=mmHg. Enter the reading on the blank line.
value=30 unit=mmHg
